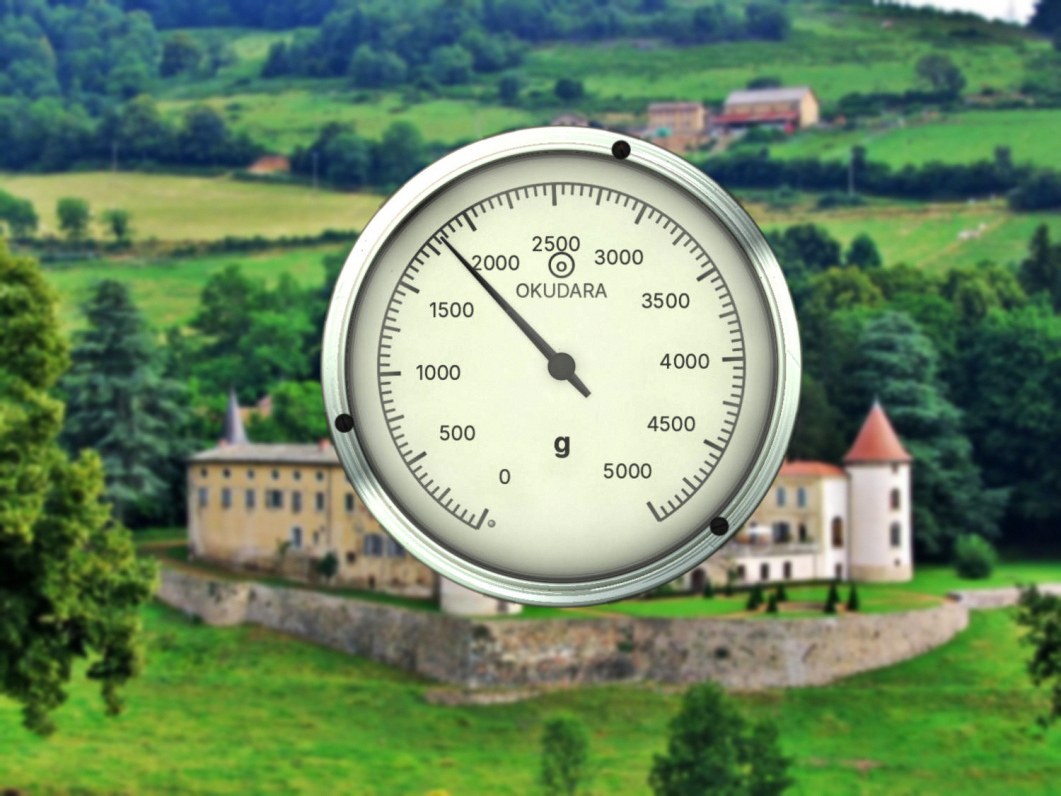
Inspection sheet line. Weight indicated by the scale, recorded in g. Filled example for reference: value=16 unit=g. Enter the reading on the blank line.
value=1825 unit=g
